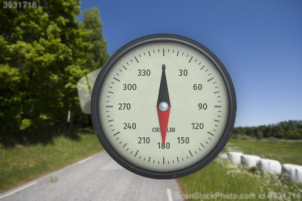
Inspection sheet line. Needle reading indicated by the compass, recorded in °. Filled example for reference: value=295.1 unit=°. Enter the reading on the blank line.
value=180 unit=°
